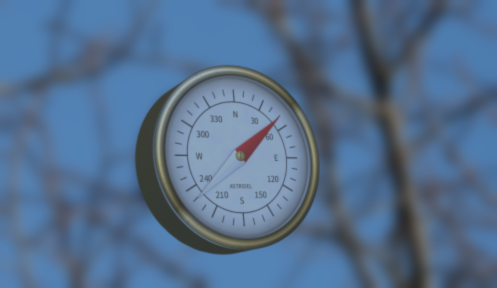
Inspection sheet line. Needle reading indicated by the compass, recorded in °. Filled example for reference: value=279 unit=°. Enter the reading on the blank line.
value=50 unit=°
